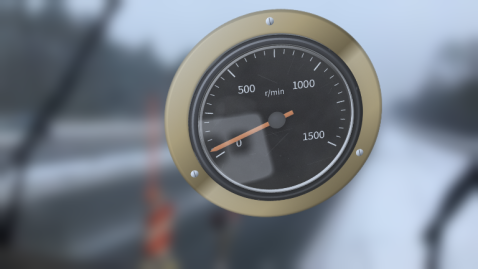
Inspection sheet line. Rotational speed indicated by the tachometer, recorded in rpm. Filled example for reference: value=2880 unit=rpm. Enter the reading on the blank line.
value=50 unit=rpm
